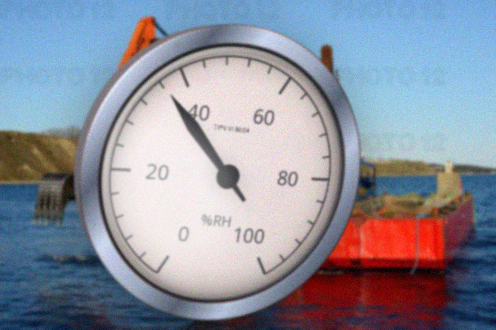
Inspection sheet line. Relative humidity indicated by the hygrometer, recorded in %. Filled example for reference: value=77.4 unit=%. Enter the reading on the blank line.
value=36 unit=%
